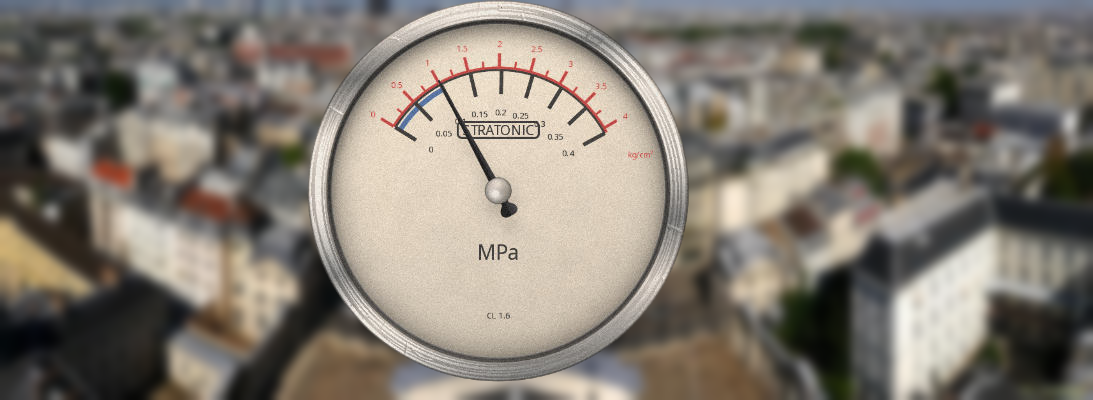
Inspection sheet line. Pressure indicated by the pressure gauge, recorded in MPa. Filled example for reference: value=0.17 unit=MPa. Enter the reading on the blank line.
value=0.1 unit=MPa
